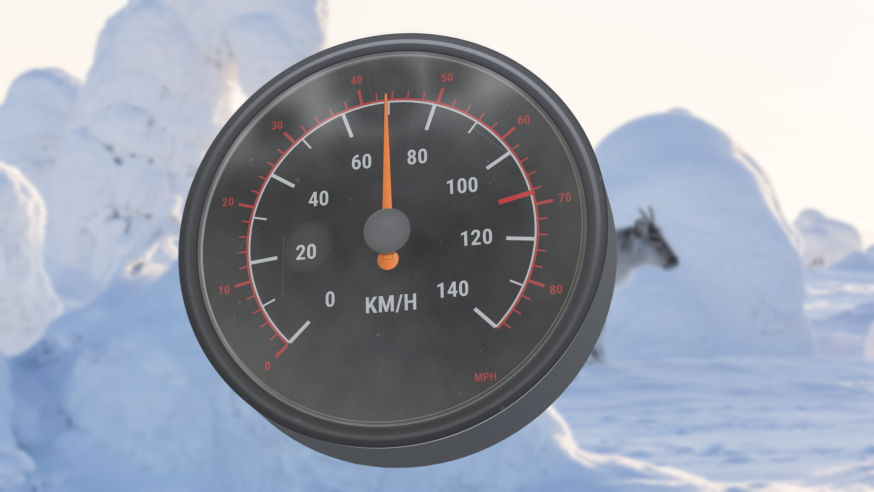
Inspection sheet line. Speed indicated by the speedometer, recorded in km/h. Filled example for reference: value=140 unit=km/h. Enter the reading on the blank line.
value=70 unit=km/h
